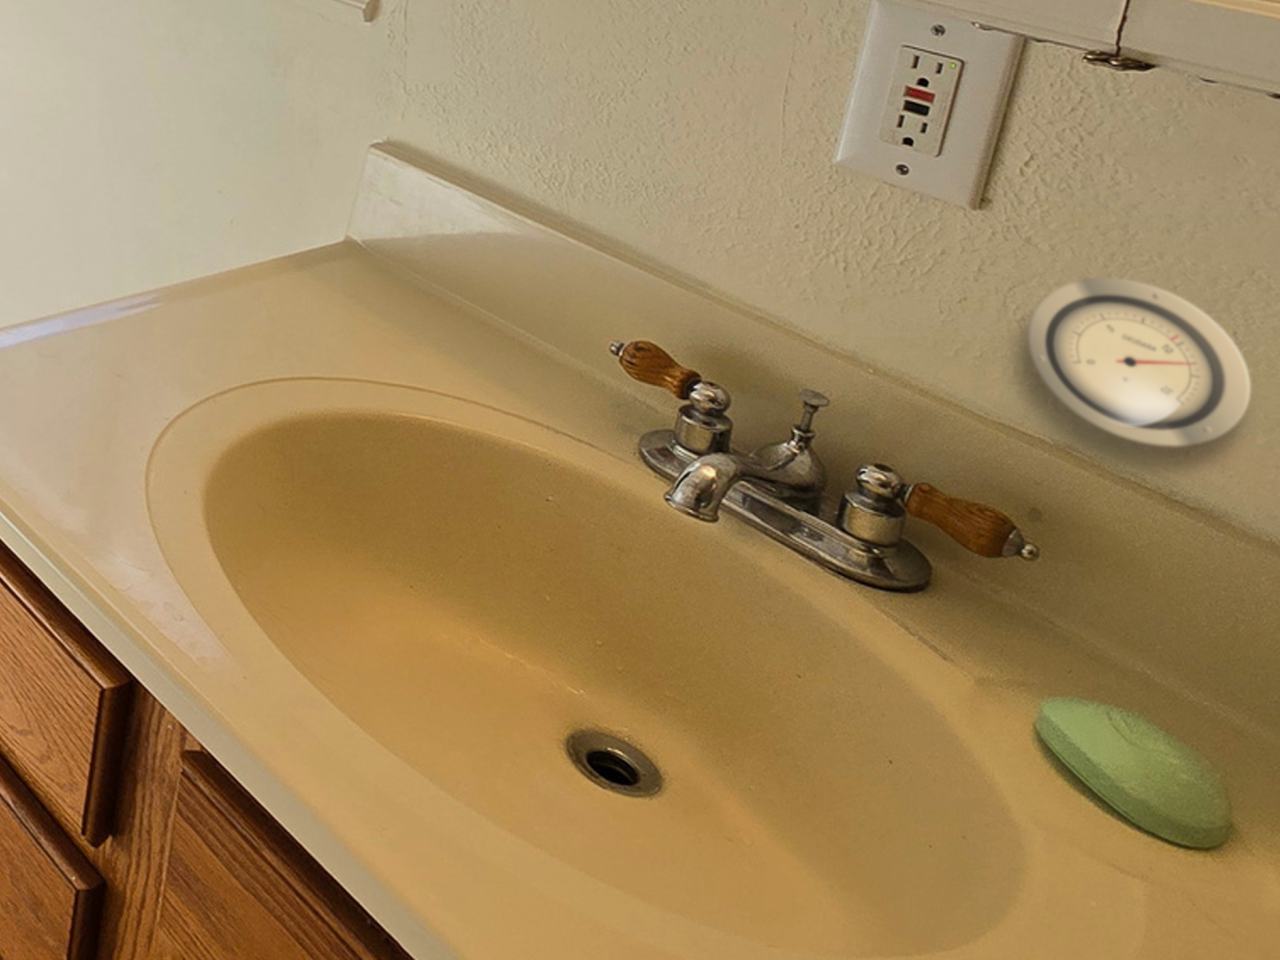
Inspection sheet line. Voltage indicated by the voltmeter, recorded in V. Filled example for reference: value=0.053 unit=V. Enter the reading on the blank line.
value=11.5 unit=V
